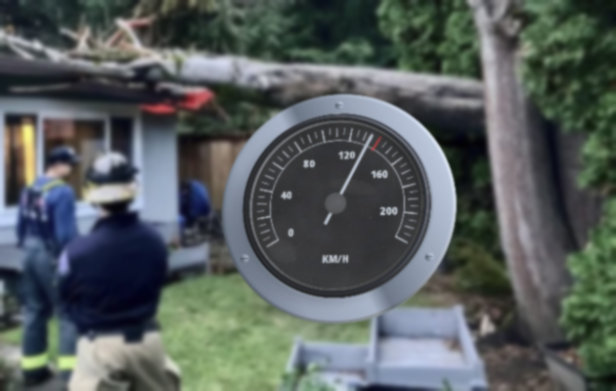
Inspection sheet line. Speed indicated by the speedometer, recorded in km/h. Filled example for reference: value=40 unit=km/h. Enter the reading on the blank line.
value=135 unit=km/h
